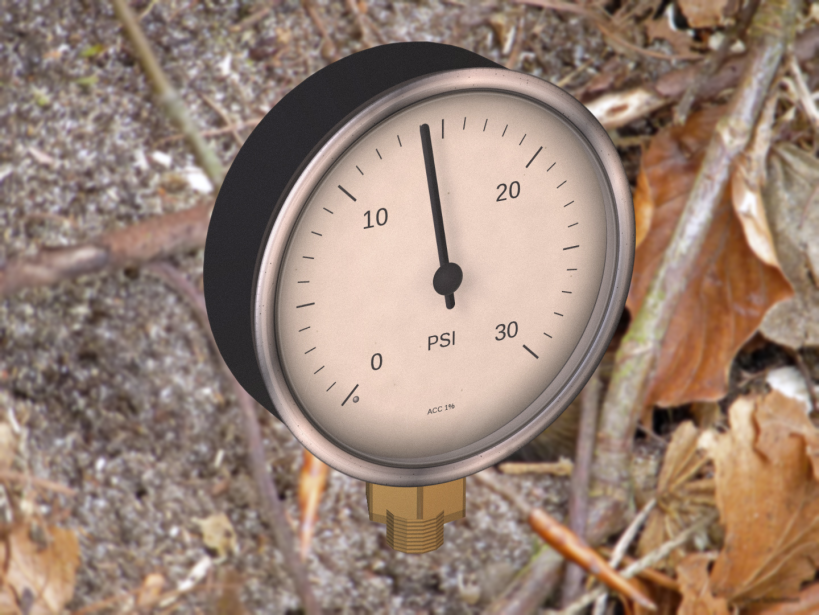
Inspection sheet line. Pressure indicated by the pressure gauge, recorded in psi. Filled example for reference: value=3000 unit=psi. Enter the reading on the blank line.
value=14 unit=psi
